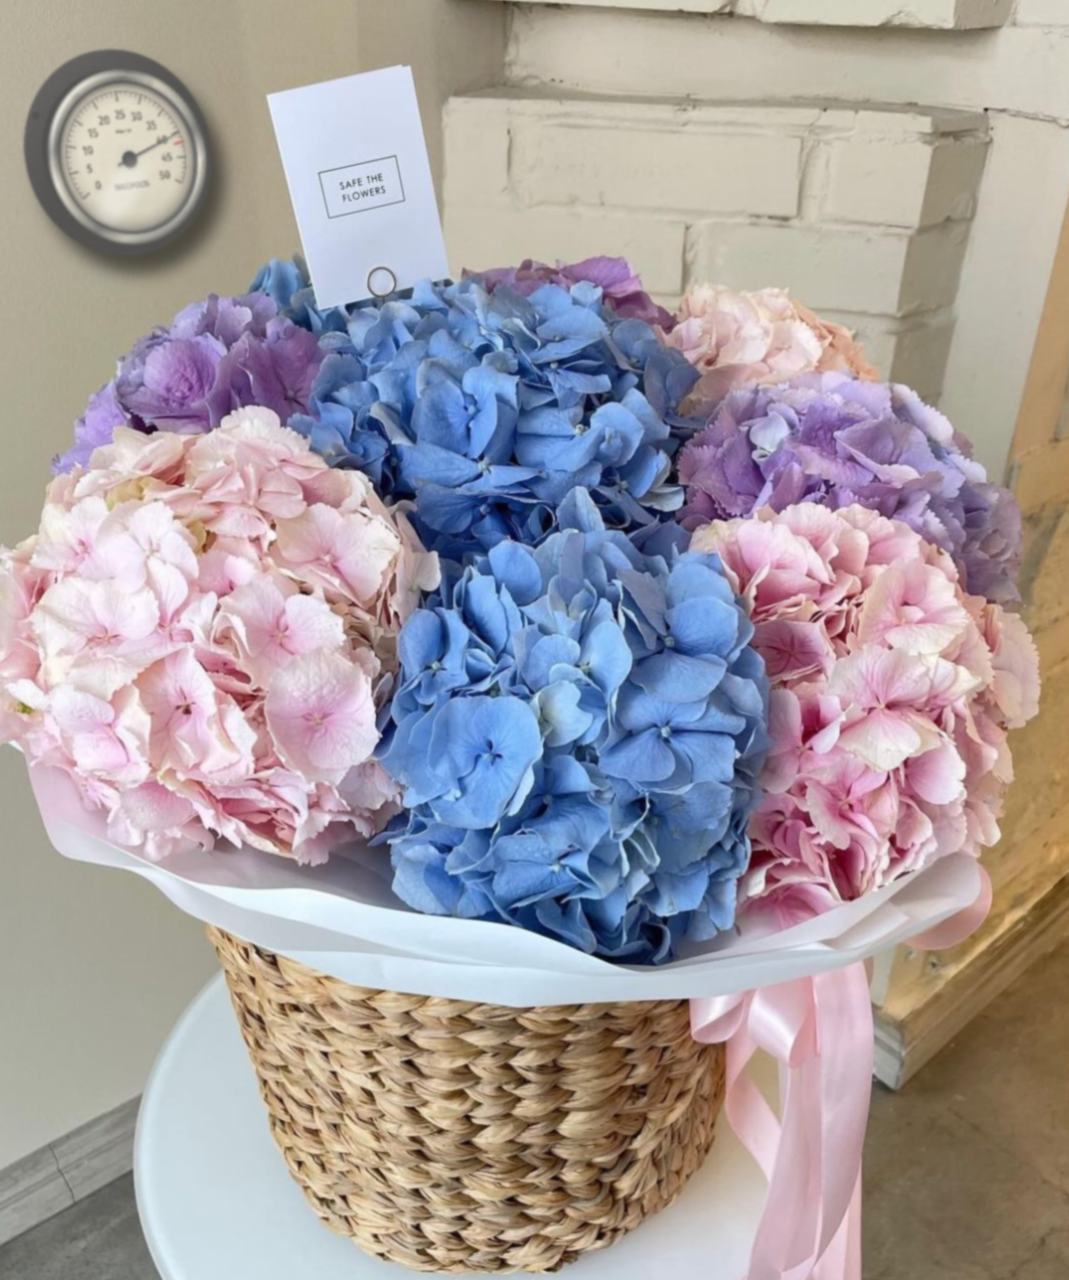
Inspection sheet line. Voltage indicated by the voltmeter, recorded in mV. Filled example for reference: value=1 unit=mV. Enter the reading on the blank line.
value=40 unit=mV
